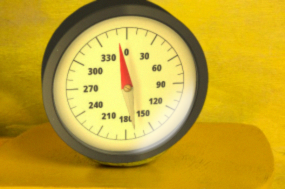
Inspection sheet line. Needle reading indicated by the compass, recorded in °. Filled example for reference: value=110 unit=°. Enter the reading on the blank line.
value=350 unit=°
